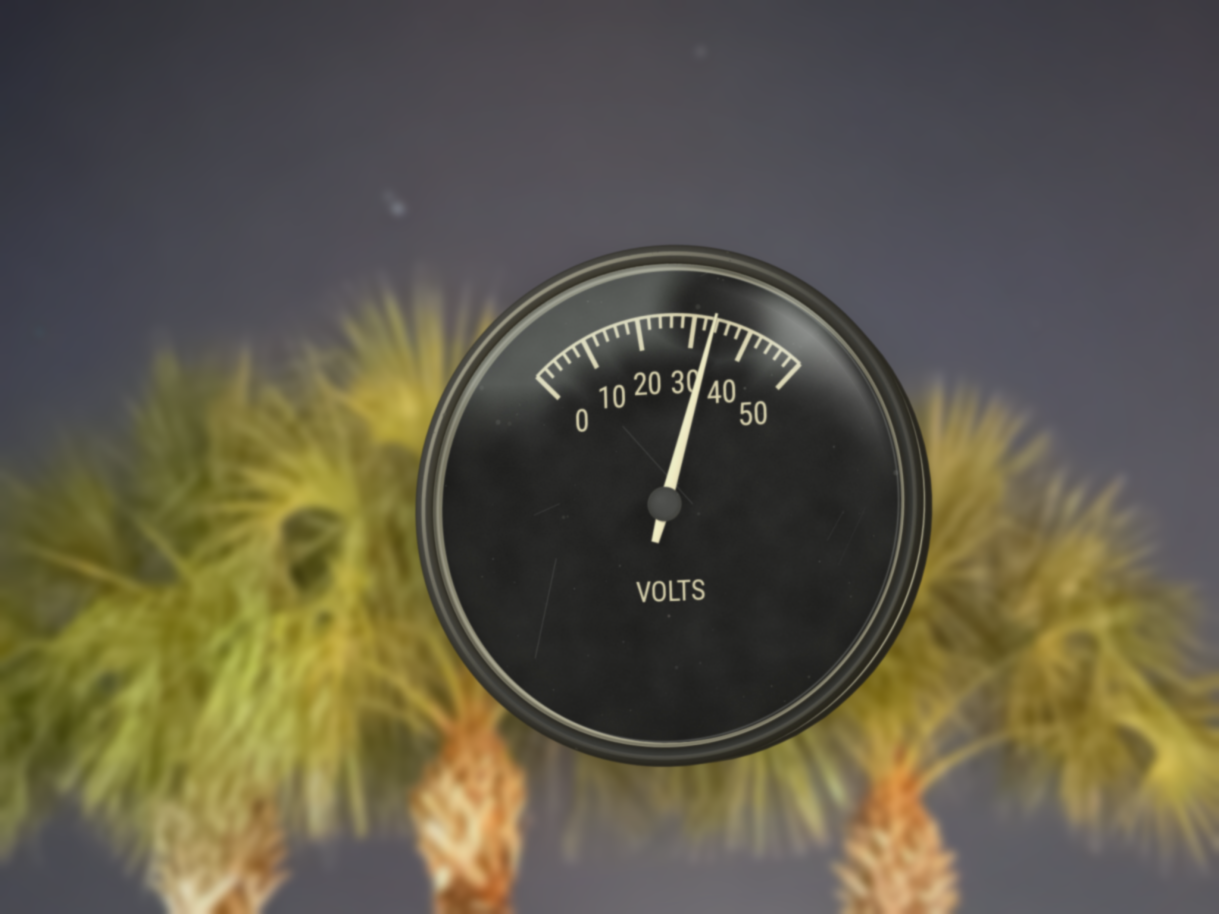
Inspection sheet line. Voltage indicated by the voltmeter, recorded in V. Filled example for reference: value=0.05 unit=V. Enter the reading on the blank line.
value=34 unit=V
